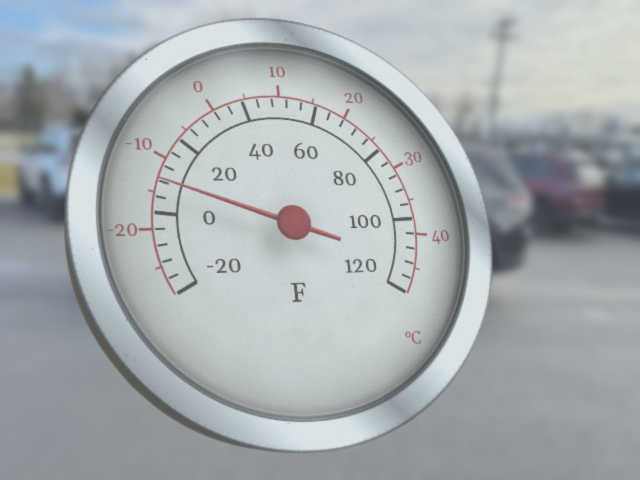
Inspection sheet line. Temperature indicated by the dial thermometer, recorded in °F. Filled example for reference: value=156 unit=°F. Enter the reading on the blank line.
value=8 unit=°F
